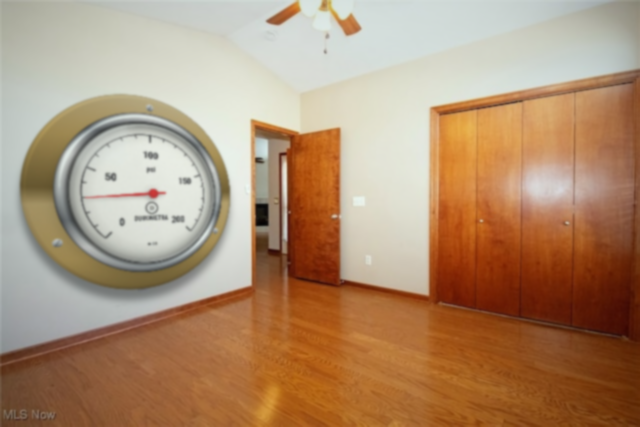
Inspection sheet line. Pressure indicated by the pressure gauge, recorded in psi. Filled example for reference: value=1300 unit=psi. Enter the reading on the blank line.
value=30 unit=psi
